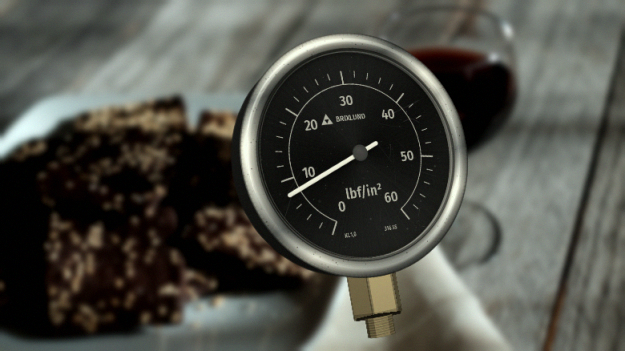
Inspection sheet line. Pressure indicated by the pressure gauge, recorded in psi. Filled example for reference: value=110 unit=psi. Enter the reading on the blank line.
value=8 unit=psi
